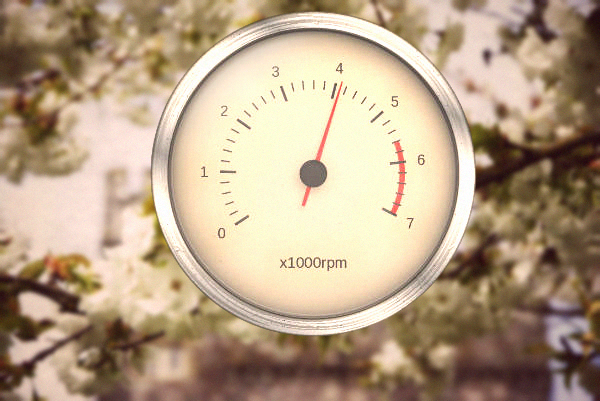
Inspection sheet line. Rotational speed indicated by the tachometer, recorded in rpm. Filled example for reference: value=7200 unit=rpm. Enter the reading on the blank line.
value=4100 unit=rpm
